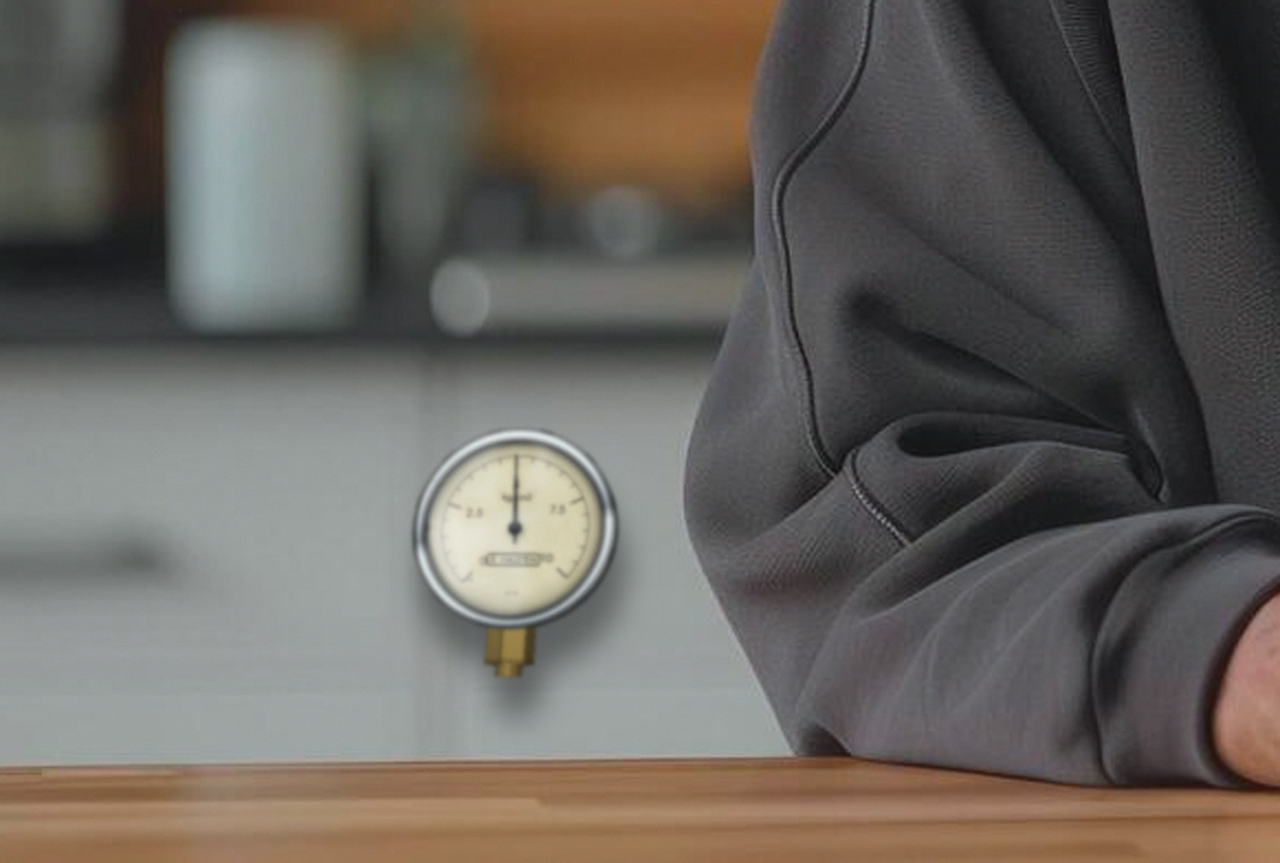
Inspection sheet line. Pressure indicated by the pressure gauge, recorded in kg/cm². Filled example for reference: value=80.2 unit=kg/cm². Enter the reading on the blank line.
value=5 unit=kg/cm²
